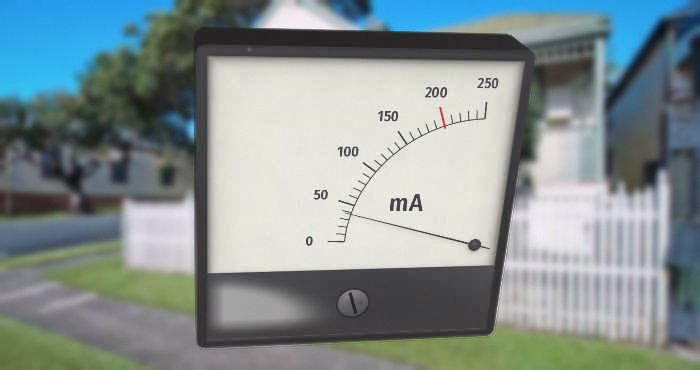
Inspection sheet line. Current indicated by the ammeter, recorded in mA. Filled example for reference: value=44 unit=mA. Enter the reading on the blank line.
value=40 unit=mA
